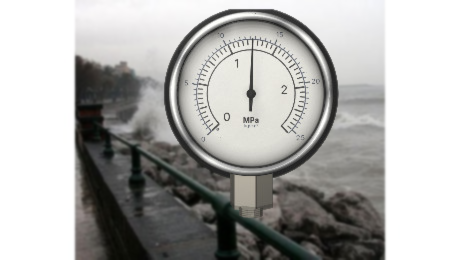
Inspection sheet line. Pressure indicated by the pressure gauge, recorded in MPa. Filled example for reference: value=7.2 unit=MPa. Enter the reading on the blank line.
value=1.25 unit=MPa
